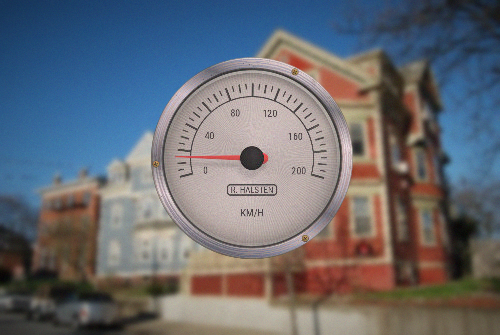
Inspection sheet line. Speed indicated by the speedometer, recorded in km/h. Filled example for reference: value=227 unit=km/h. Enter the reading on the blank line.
value=15 unit=km/h
